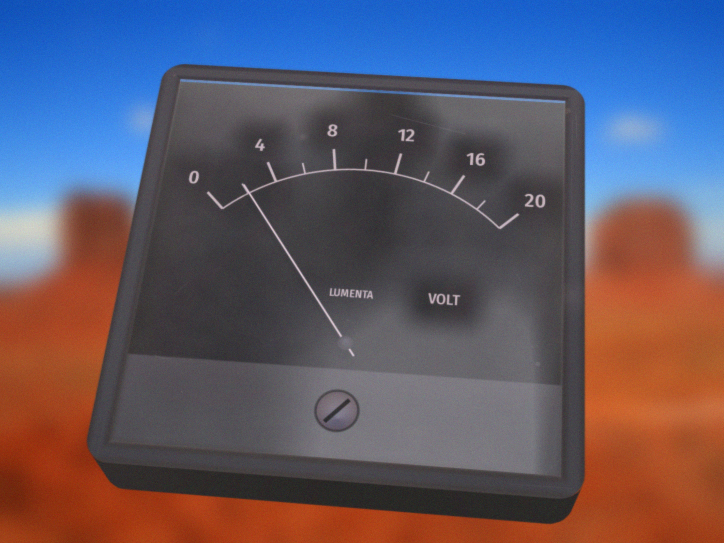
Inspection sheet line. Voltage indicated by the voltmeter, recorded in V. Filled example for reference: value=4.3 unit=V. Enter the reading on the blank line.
value=2 unit=V
